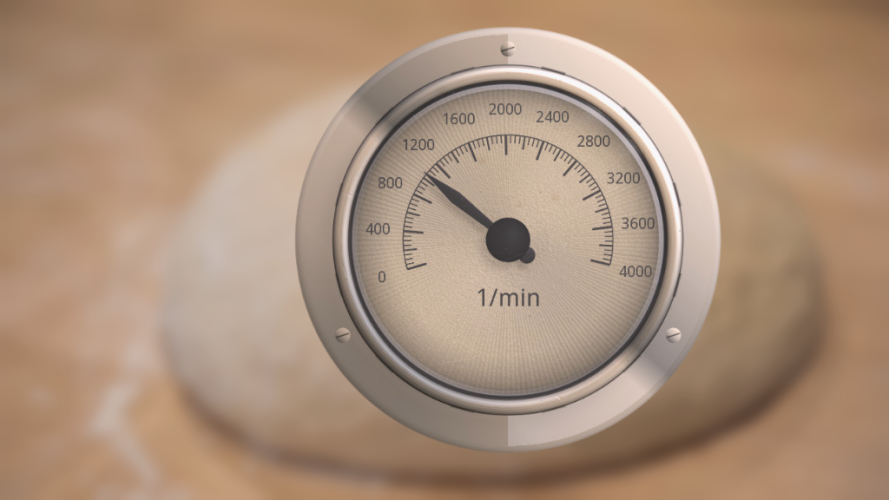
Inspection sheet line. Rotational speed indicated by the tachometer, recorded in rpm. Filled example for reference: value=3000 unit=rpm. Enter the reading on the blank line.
value=1050 unit=rpm
